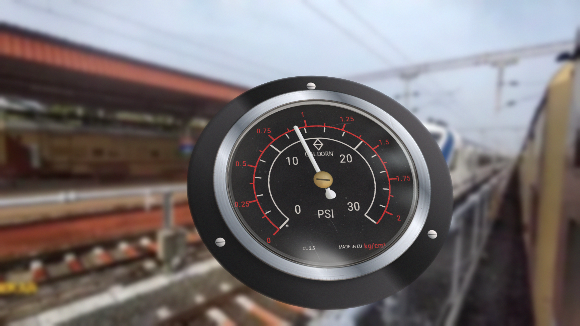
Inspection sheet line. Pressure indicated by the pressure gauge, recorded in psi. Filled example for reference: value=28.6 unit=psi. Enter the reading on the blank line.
value=13 unit=psi
